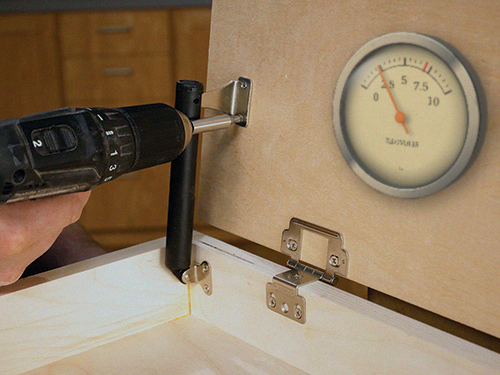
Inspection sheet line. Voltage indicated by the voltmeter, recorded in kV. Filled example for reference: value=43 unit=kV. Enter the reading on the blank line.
value=2.5 unit=kV
